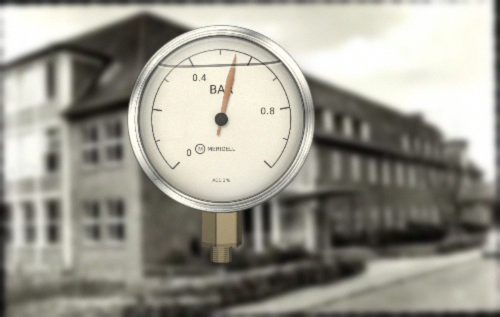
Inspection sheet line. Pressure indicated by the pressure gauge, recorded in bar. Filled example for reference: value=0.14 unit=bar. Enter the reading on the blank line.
value=0.55 unit=bar
